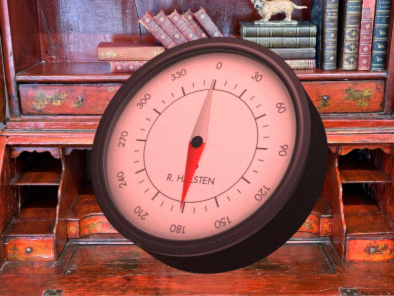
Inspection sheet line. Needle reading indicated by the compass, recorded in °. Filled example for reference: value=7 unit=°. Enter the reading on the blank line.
value=180 unit=°
